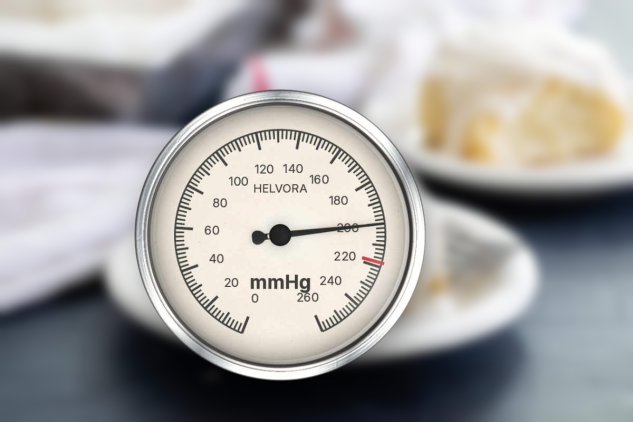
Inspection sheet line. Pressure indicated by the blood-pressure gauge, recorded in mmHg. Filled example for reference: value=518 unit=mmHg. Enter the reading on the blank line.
value=200 unit=mmHg
